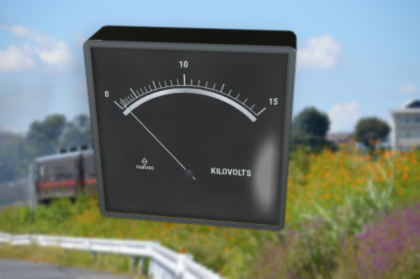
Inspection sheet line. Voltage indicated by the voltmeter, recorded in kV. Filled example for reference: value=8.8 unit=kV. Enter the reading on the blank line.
value=2.5 unit=kV
